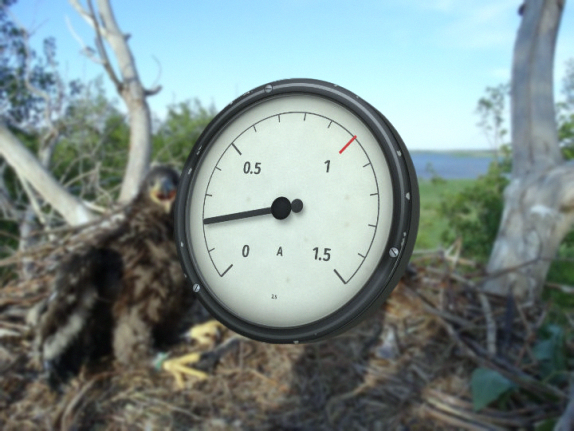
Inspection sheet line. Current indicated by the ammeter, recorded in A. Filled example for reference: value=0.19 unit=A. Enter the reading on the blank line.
value=0.2 unit=A
